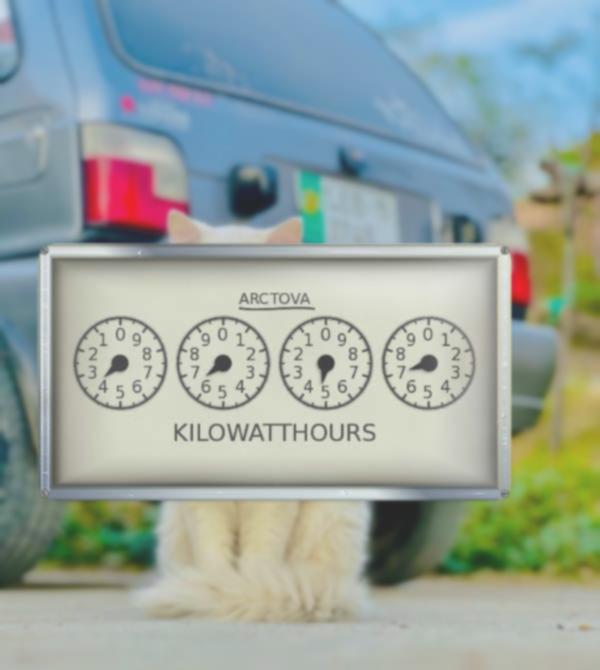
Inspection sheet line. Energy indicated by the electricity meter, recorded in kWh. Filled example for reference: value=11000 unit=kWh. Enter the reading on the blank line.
value=3647 unit=kWh
